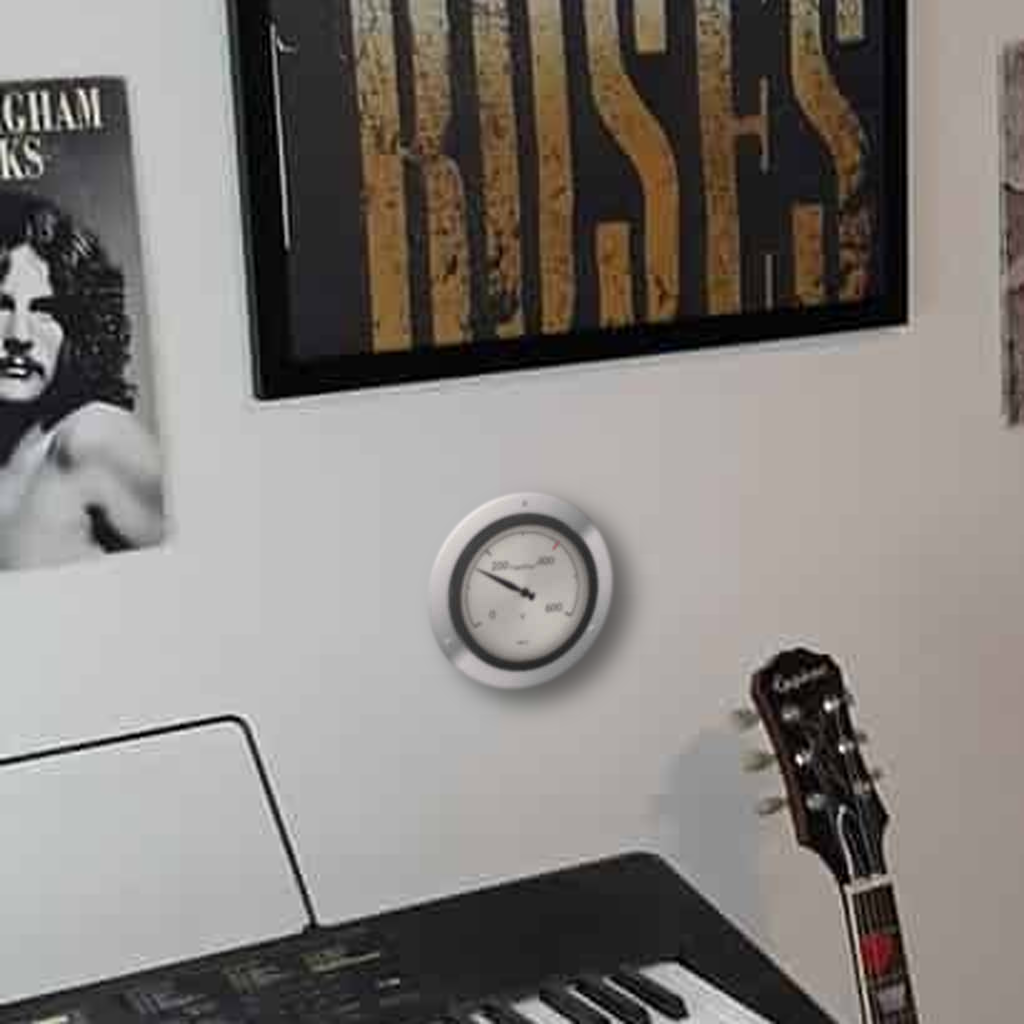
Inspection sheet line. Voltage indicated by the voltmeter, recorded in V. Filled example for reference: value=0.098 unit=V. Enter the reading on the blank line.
value=150 unit=V
